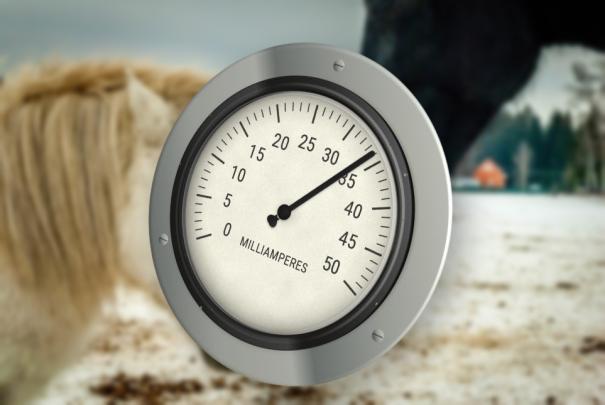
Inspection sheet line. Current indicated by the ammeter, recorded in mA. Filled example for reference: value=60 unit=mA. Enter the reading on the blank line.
value=34 unit=mA
